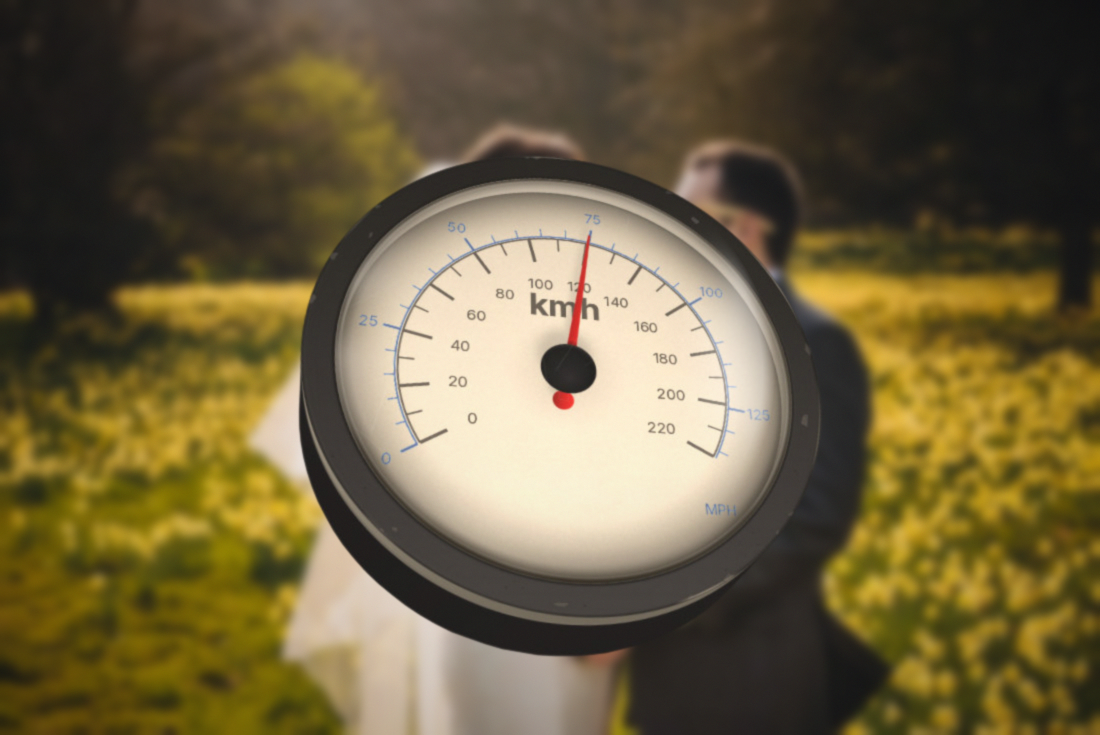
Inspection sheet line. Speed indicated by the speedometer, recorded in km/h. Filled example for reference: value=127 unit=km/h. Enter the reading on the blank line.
value=120 unit=km/h
